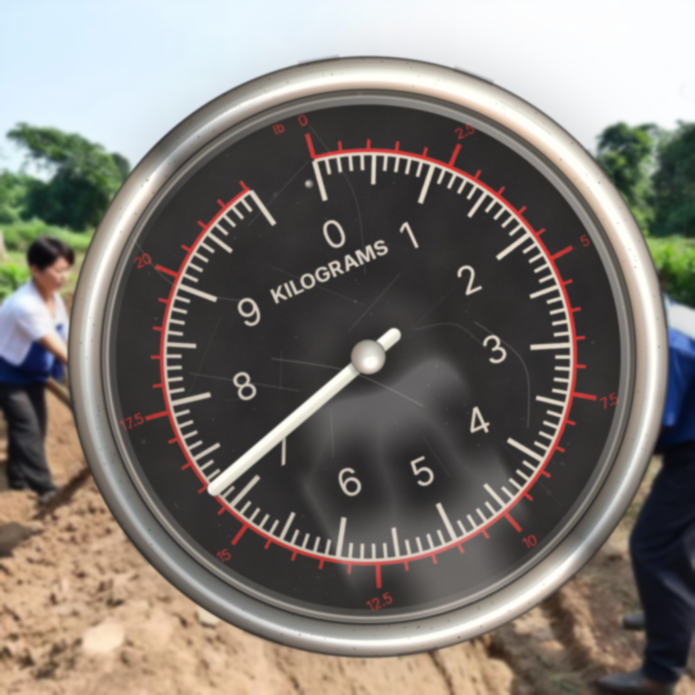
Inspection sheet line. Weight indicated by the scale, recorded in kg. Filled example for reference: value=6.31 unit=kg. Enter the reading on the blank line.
value=7.2 unit=kg
